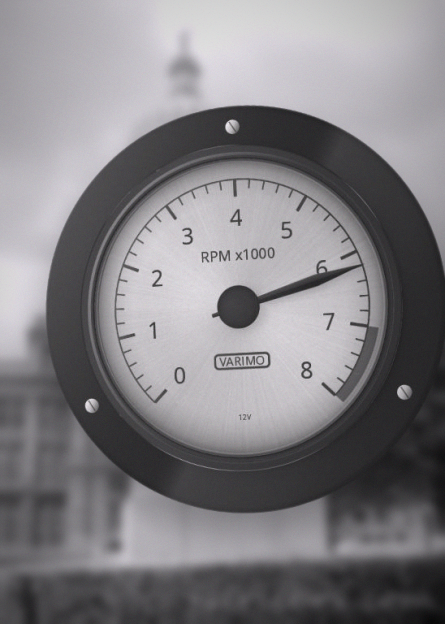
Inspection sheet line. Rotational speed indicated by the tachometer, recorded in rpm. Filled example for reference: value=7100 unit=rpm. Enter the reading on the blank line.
value=6200 unit=rpm
